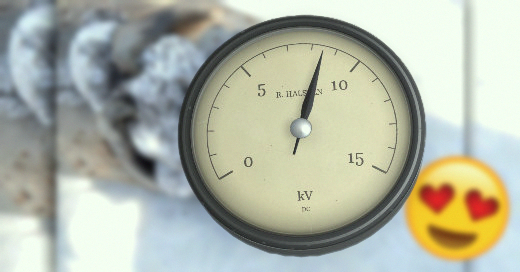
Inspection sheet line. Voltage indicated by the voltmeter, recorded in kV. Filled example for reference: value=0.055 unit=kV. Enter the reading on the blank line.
value=8.5 unit=kV
